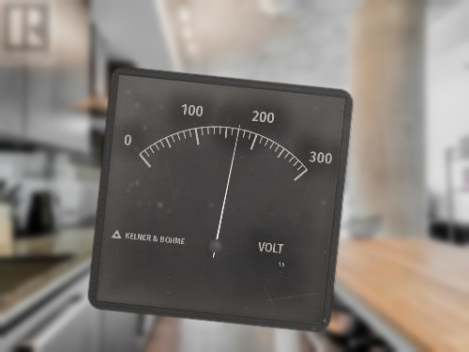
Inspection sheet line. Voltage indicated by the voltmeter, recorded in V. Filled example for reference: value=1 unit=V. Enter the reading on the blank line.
value=170 unit=V
